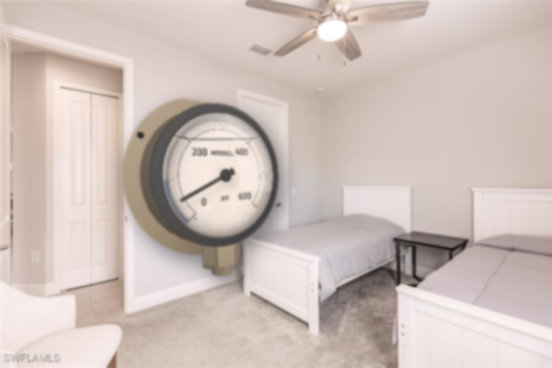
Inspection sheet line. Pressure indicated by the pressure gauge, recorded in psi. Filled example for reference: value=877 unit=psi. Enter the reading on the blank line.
value=50 unit=psi
